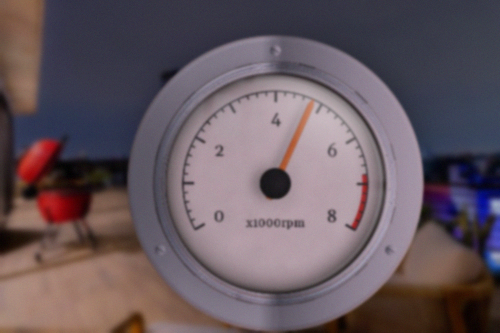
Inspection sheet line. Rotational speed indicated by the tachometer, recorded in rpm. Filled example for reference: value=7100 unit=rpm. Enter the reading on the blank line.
value=4800 unit=rpm
